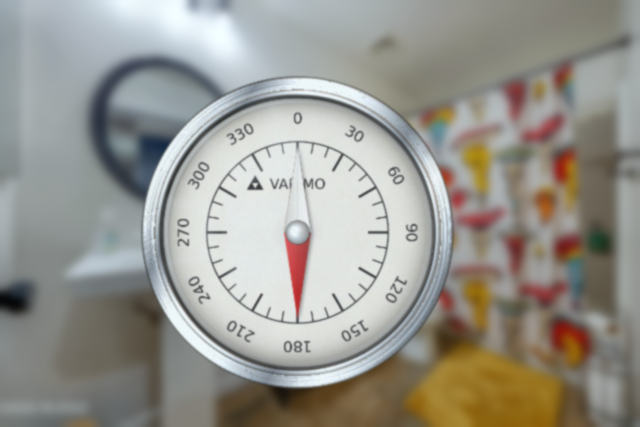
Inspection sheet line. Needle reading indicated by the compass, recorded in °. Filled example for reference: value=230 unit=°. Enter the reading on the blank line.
value=180 unit=°
